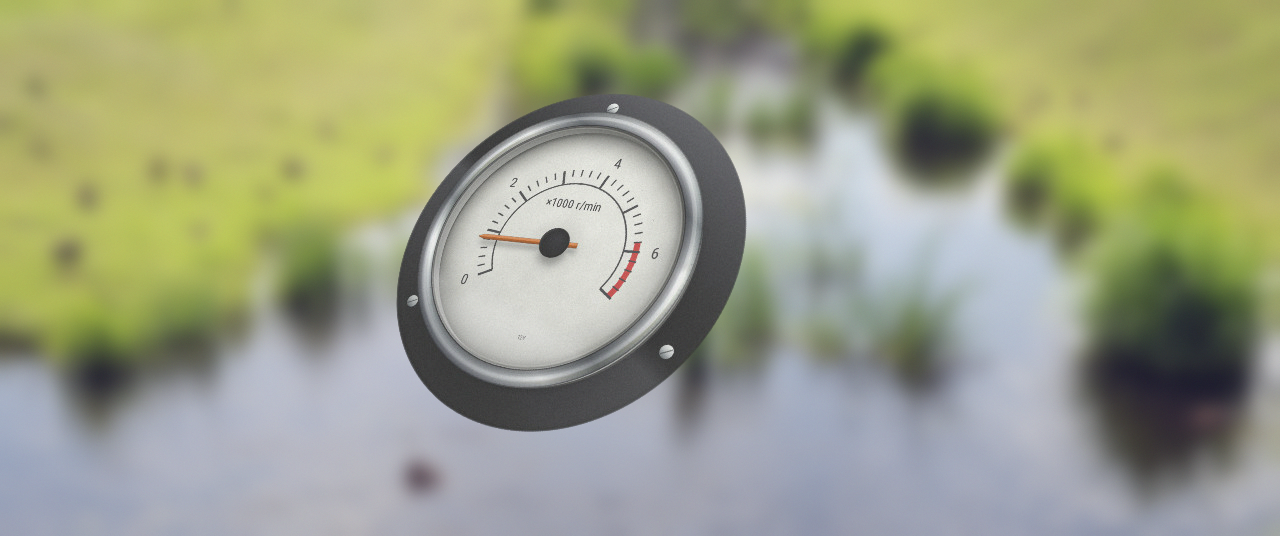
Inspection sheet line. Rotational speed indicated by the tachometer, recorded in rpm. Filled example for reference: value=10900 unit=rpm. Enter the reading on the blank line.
value=800 unit=rpm
